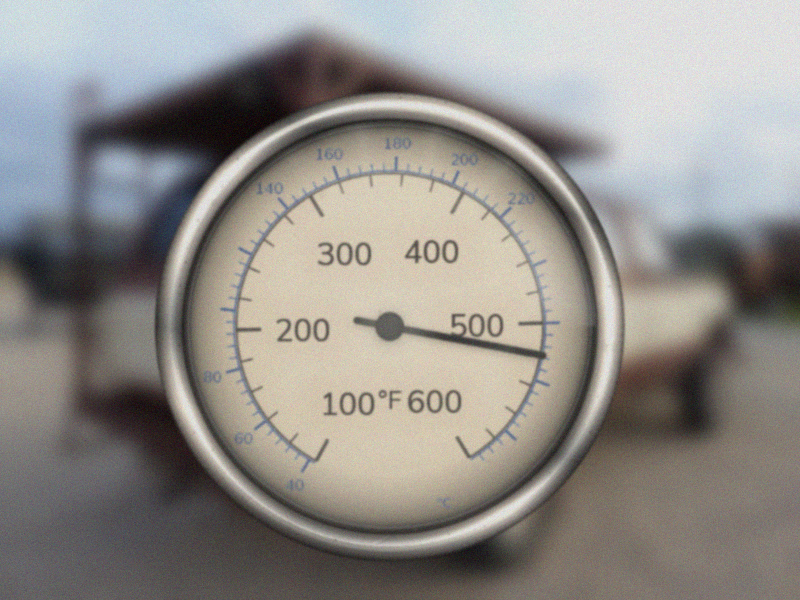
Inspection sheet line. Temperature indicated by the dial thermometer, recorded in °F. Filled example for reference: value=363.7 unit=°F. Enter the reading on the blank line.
value=520 unit=°F
